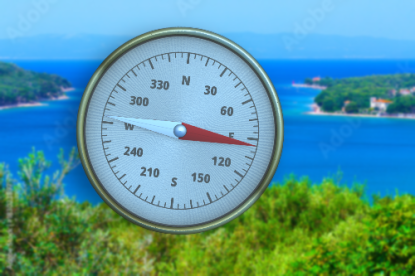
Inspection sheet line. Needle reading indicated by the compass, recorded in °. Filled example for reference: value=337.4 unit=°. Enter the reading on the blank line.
value=95 unit=°
